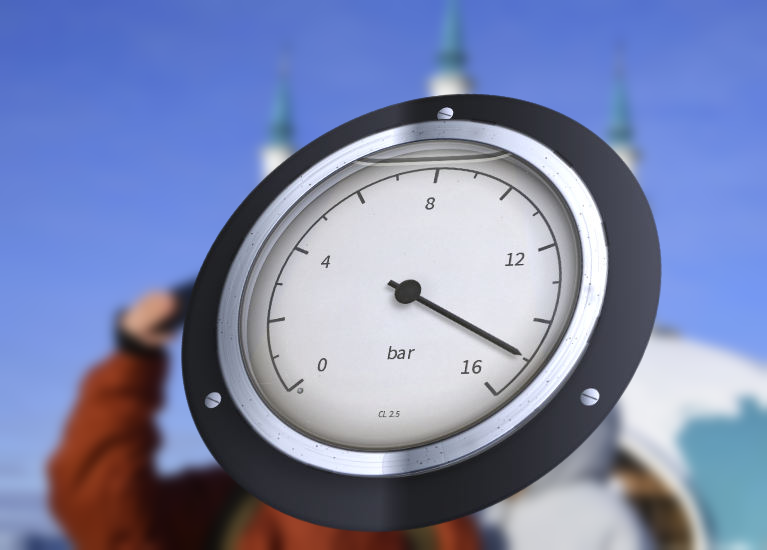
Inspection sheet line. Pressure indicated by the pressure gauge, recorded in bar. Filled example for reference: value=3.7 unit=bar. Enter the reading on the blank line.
value=15 unit=bar
